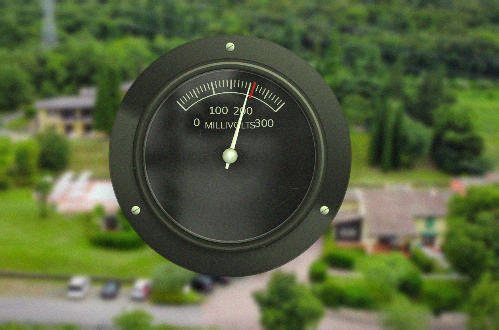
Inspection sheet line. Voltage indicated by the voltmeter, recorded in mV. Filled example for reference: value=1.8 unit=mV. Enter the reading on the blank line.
value=200 unit=mV
